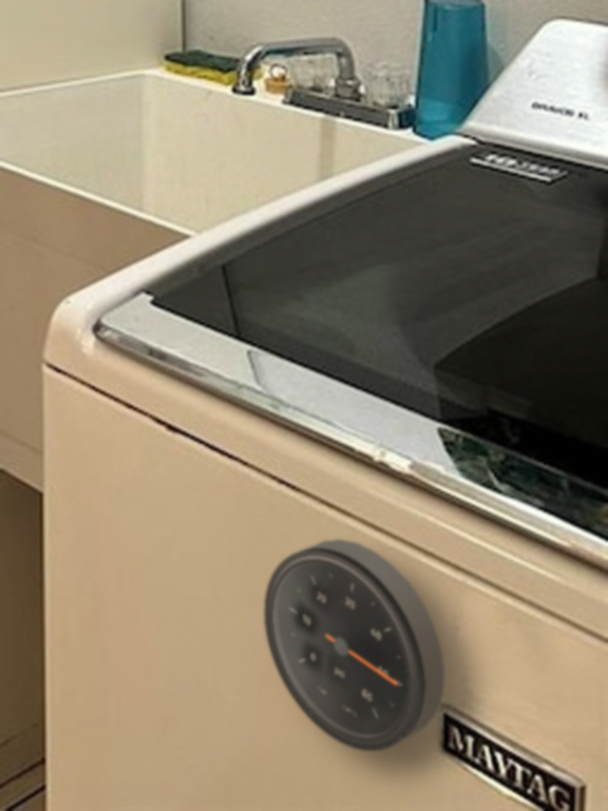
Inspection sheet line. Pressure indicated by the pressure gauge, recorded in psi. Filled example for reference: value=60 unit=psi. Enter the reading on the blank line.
value=50 unit=psi
